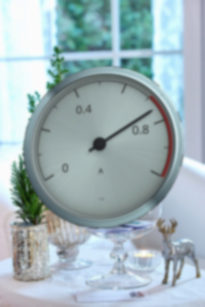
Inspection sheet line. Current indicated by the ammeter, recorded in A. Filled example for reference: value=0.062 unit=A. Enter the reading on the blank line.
value=0.75 unit=A
